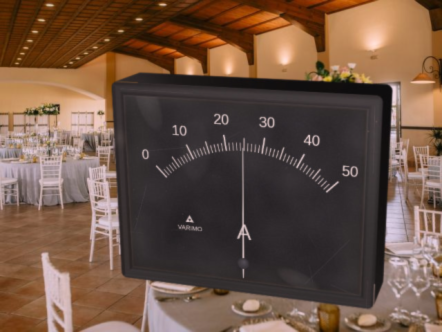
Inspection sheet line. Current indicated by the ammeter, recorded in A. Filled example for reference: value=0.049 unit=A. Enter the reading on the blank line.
value=25 unit=A
